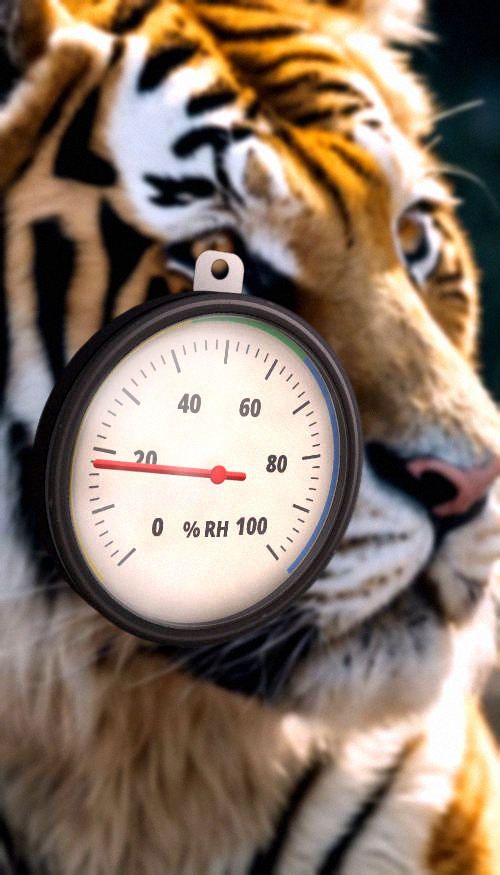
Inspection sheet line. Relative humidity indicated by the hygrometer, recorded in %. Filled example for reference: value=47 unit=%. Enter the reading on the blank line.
value=18 unit=%
